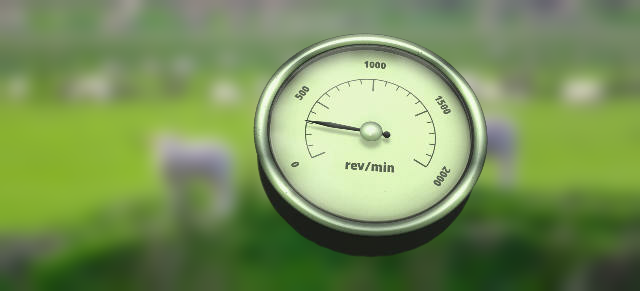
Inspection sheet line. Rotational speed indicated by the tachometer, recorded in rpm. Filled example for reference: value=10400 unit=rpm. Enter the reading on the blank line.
value=300 unit=rpm
